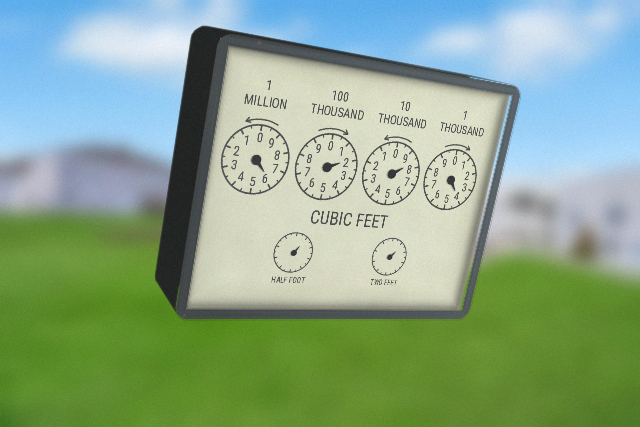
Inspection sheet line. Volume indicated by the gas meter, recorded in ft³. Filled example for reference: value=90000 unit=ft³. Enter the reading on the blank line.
value=618400 unit=ft³
